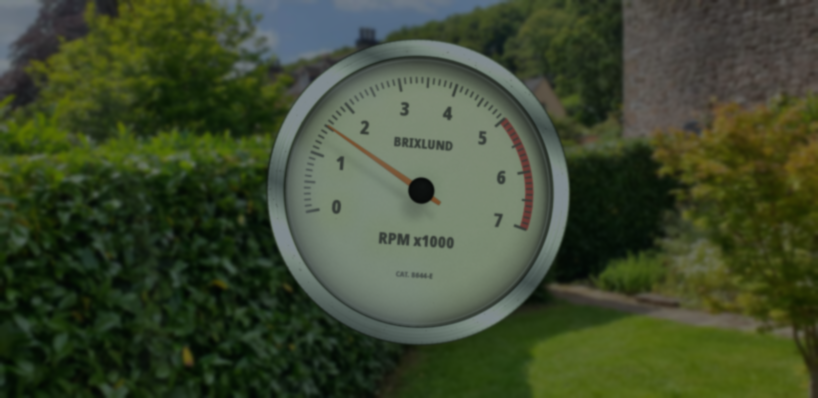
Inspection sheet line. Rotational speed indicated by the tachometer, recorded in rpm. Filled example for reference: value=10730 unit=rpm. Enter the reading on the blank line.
value=1500 unit=rpm
